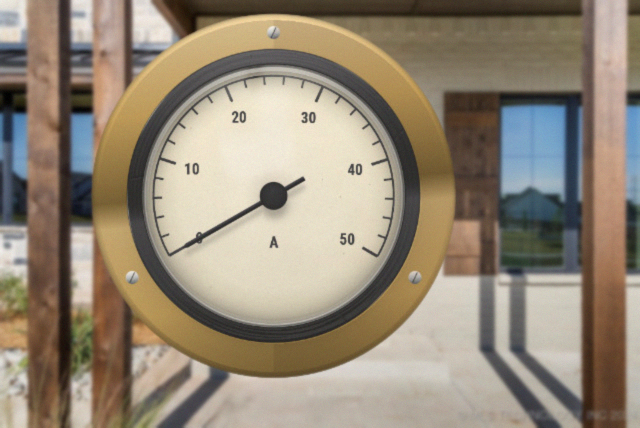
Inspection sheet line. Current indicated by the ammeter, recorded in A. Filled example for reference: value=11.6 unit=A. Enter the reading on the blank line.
value=0 unit=A
